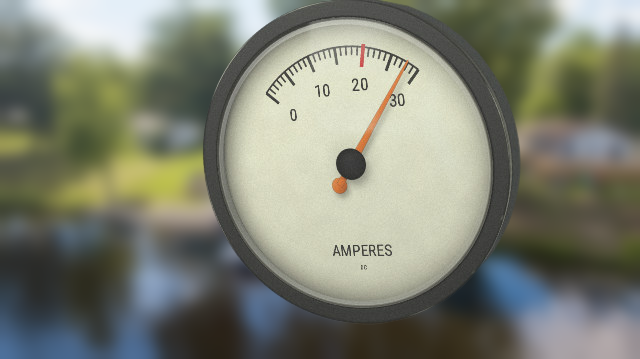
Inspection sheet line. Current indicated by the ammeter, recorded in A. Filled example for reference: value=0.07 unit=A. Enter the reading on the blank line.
value=28 unit=A
